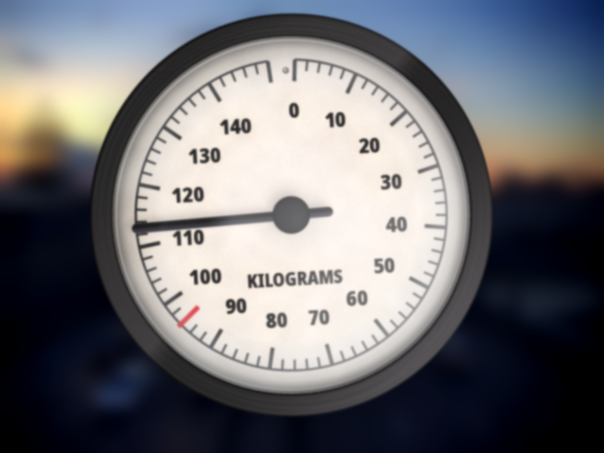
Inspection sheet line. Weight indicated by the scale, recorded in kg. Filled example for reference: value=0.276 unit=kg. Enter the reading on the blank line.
value=113 unit=kg
